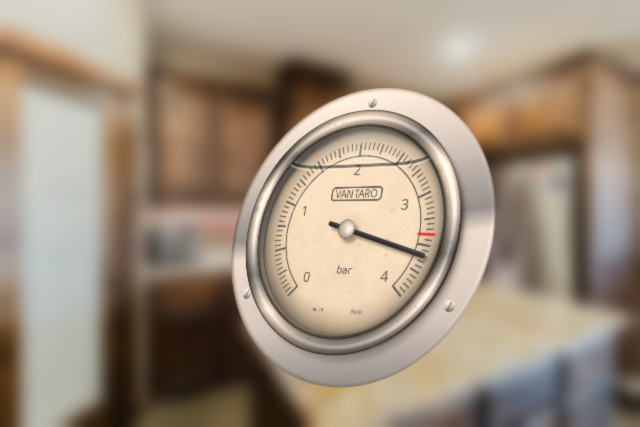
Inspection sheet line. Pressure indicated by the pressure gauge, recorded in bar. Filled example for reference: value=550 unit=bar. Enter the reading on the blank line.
value=3.6 unit=bar
